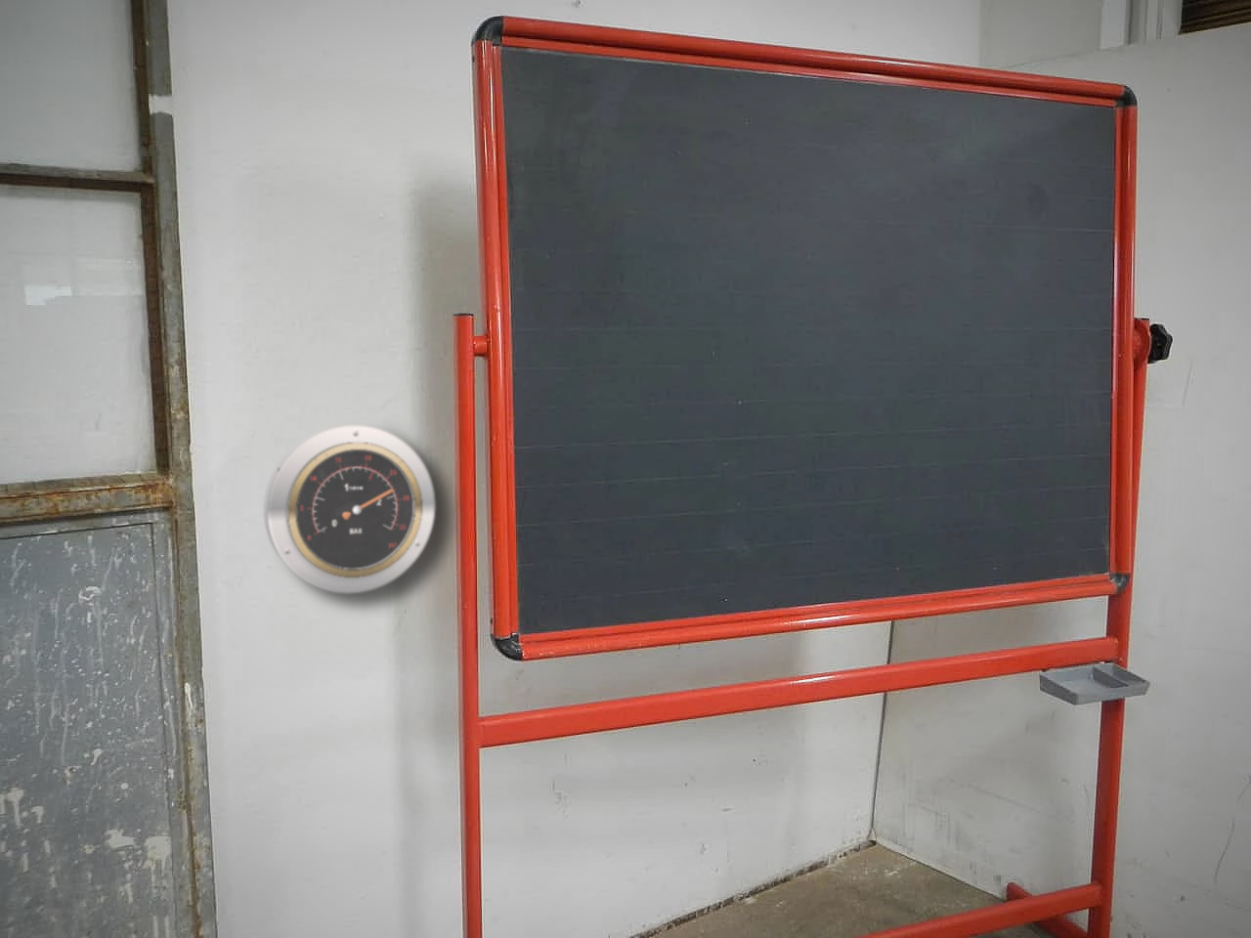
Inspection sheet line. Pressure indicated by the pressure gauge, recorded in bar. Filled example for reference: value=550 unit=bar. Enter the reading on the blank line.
value=1.9 unit=bar
